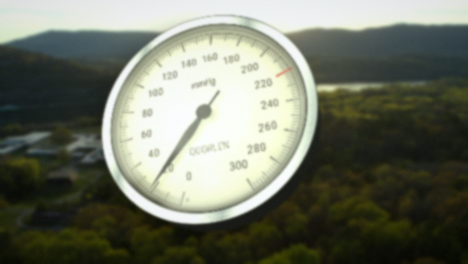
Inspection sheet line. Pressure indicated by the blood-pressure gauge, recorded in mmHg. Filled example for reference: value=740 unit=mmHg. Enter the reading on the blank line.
value=20 unit=mmHg
